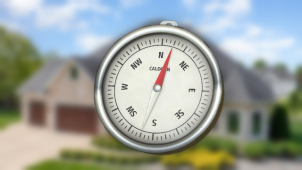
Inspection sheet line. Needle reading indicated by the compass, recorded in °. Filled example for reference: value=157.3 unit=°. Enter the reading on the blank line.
value=15 unit=°
